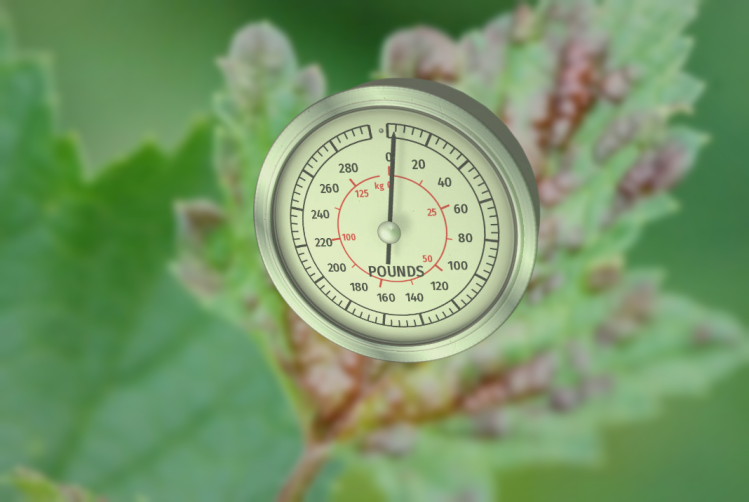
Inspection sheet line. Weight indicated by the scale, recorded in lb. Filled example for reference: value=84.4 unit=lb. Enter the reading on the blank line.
value=4 unit=lb
